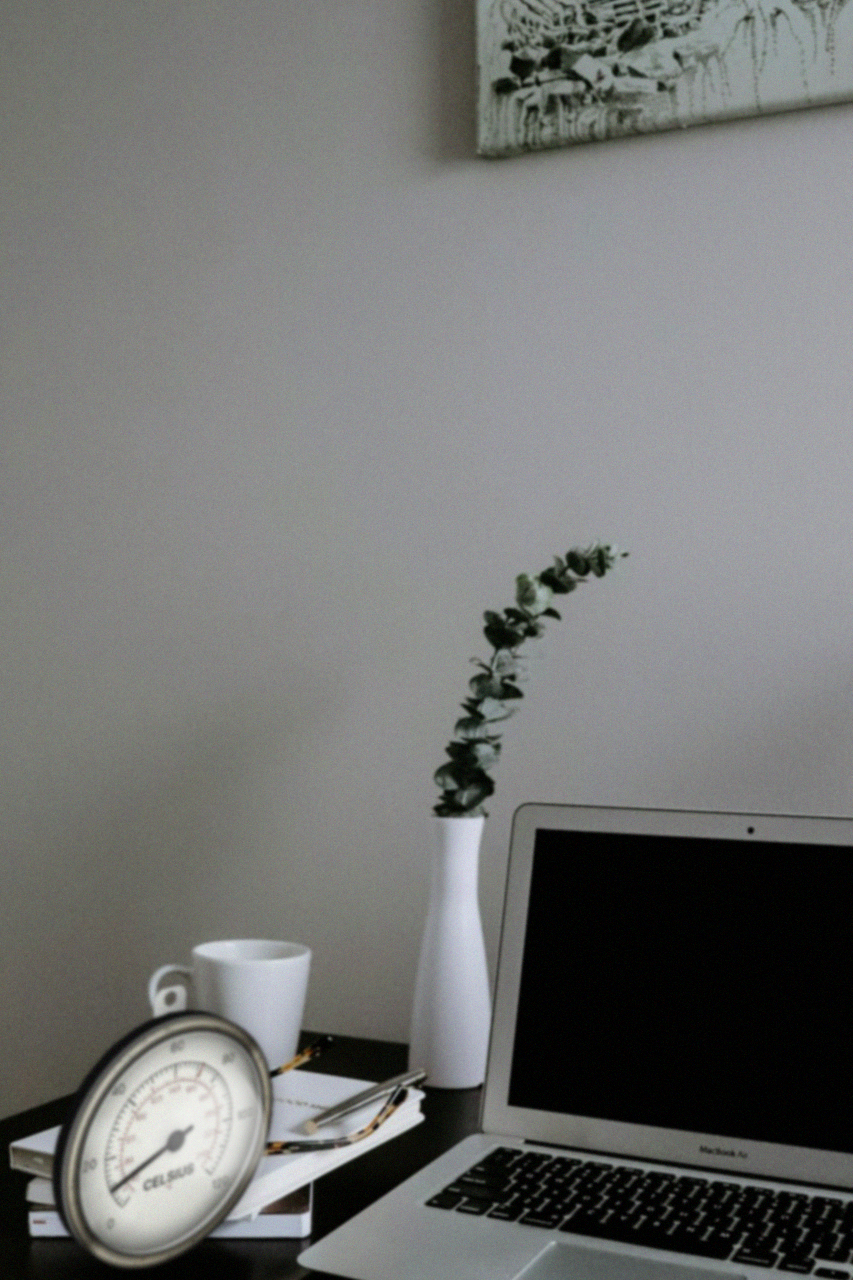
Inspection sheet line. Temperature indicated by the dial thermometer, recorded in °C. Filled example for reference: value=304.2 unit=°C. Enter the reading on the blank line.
value=10 unit=°C
